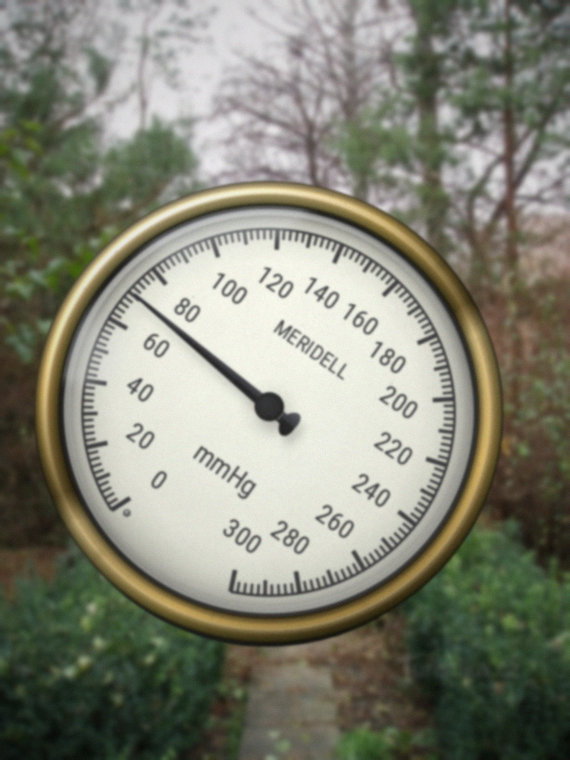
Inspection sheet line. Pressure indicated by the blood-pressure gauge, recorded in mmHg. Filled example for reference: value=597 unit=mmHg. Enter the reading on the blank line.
value=70 unit=mmHg
